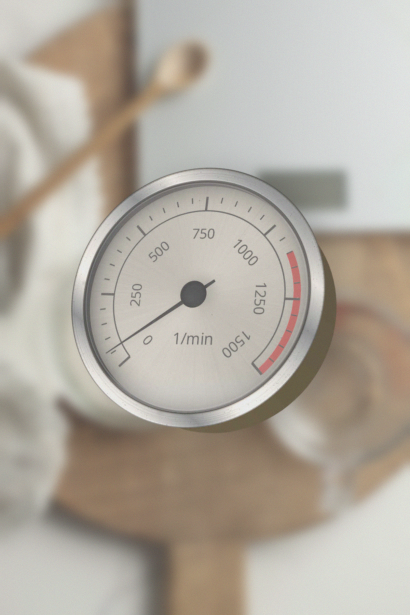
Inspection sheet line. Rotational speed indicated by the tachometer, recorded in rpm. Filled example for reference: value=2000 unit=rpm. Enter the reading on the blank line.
value=50 unit=rpm
